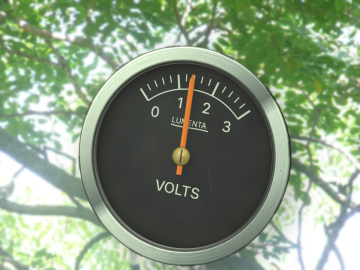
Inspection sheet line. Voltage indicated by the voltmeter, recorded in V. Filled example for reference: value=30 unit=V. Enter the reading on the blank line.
value=1.4 unit=V
